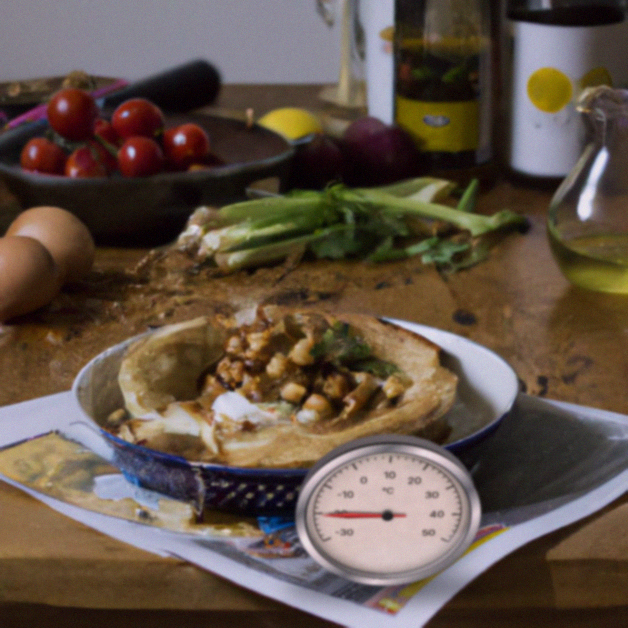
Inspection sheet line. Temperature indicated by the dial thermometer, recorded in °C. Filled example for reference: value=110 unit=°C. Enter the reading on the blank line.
value=-20 unit=°C
